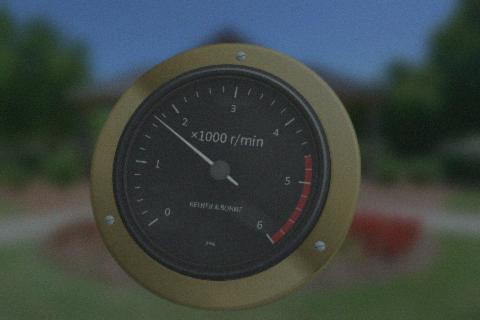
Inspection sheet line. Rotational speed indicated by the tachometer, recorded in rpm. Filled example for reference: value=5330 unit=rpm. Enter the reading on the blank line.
value=1700 unit=rpm
